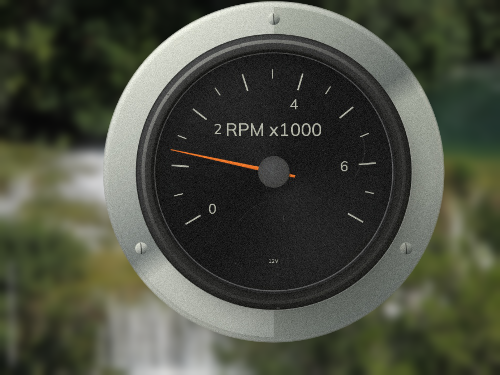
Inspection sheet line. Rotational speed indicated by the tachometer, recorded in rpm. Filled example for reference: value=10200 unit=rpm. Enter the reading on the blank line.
value=1250 unit=rpm
